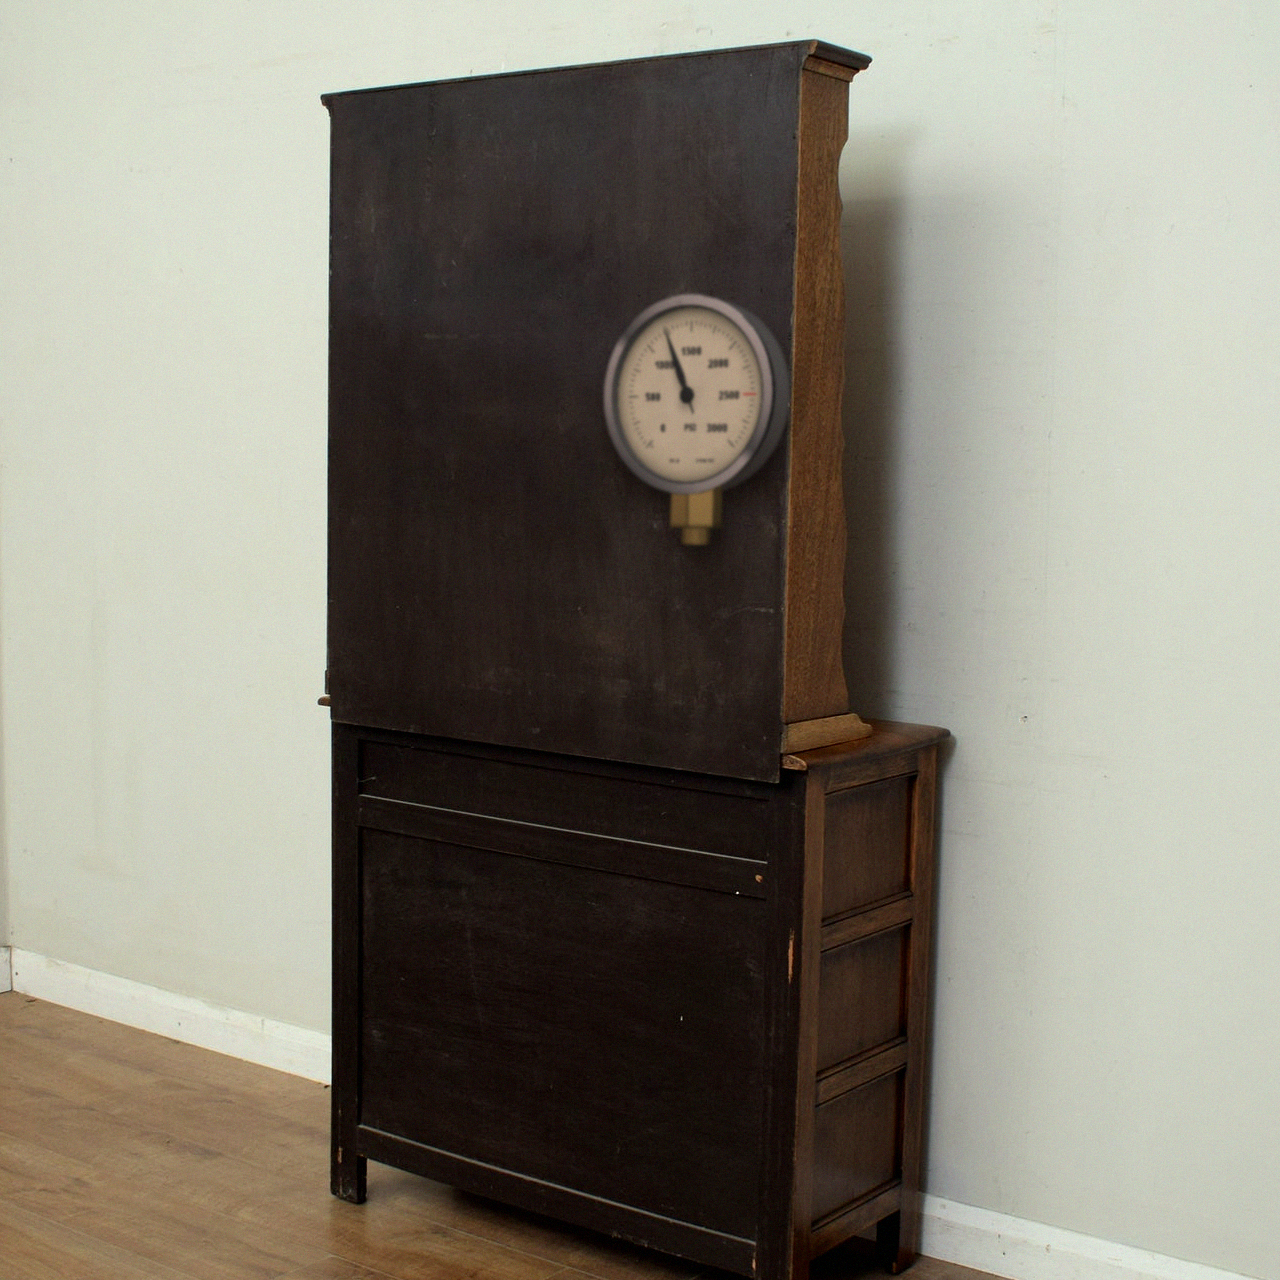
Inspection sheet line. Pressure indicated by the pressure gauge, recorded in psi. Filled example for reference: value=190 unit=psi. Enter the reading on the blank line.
value=1250 unit=psi
